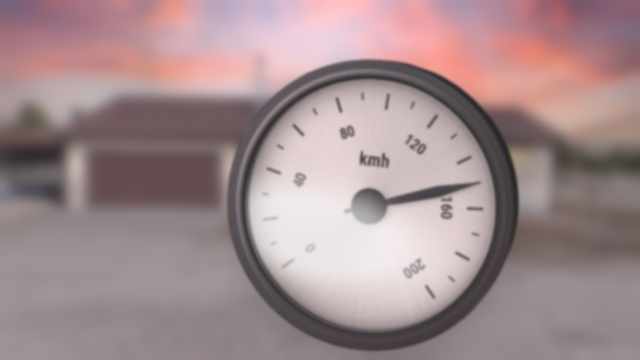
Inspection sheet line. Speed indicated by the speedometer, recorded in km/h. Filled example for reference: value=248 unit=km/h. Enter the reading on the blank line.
value=150 unit=km/h
